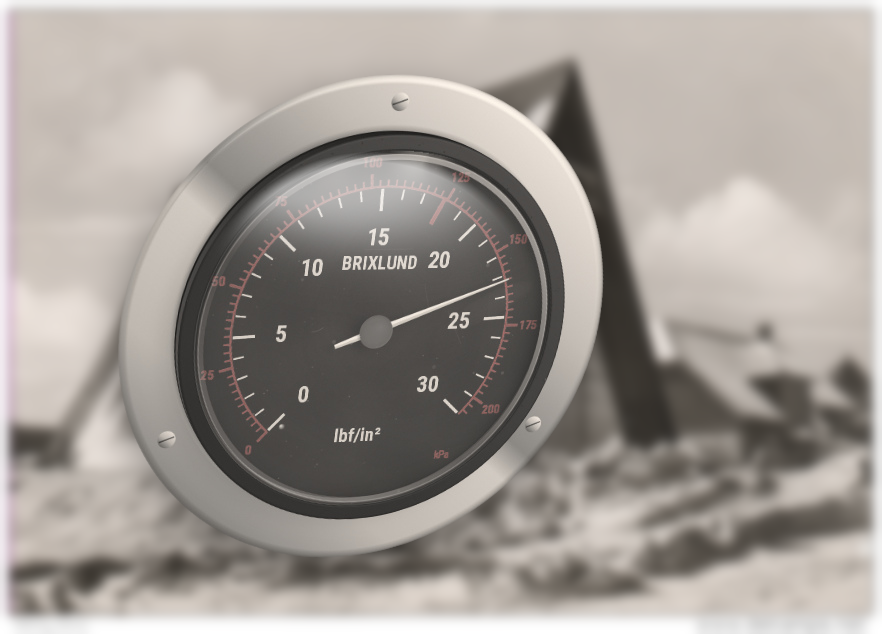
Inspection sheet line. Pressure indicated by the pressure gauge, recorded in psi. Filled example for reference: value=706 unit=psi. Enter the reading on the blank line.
value=23 unit=psi
